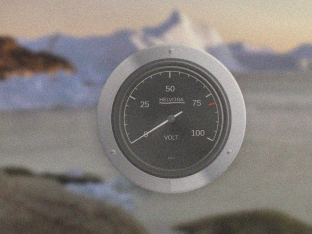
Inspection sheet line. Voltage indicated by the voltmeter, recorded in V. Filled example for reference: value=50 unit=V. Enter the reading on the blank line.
value=0 unit=V
